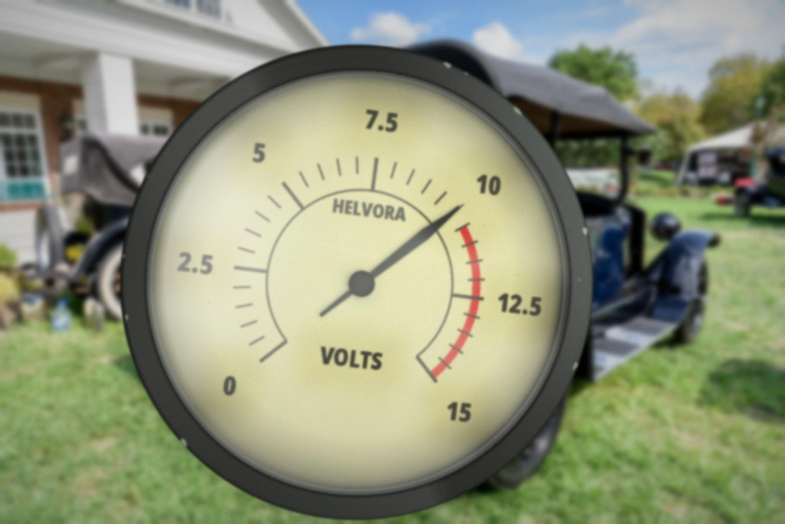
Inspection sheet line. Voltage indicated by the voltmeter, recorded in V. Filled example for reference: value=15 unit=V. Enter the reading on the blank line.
value=10 unit=V
